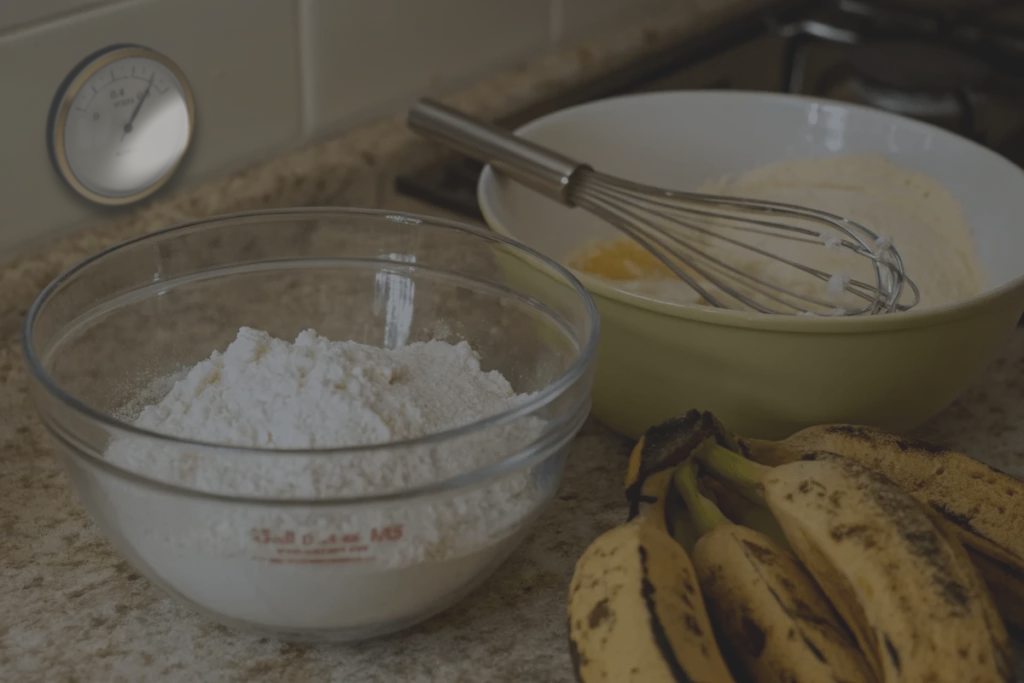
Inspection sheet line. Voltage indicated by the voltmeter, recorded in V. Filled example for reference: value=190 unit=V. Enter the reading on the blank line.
value=0.8 unit=V
